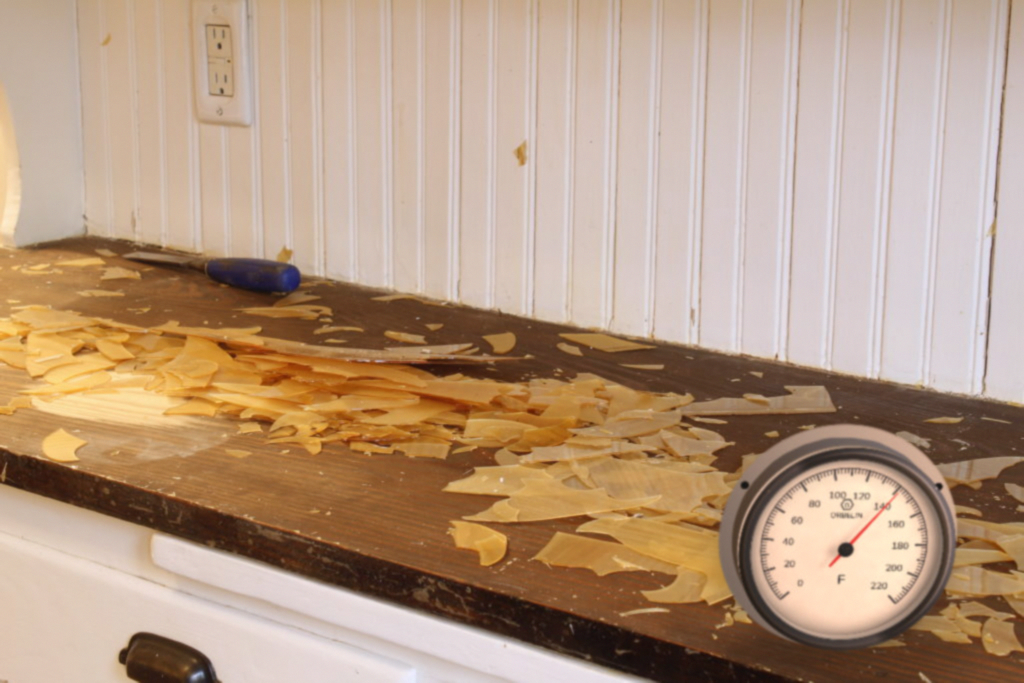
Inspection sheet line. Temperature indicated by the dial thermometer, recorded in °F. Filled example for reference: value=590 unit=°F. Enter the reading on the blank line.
value=140 unit=°F
